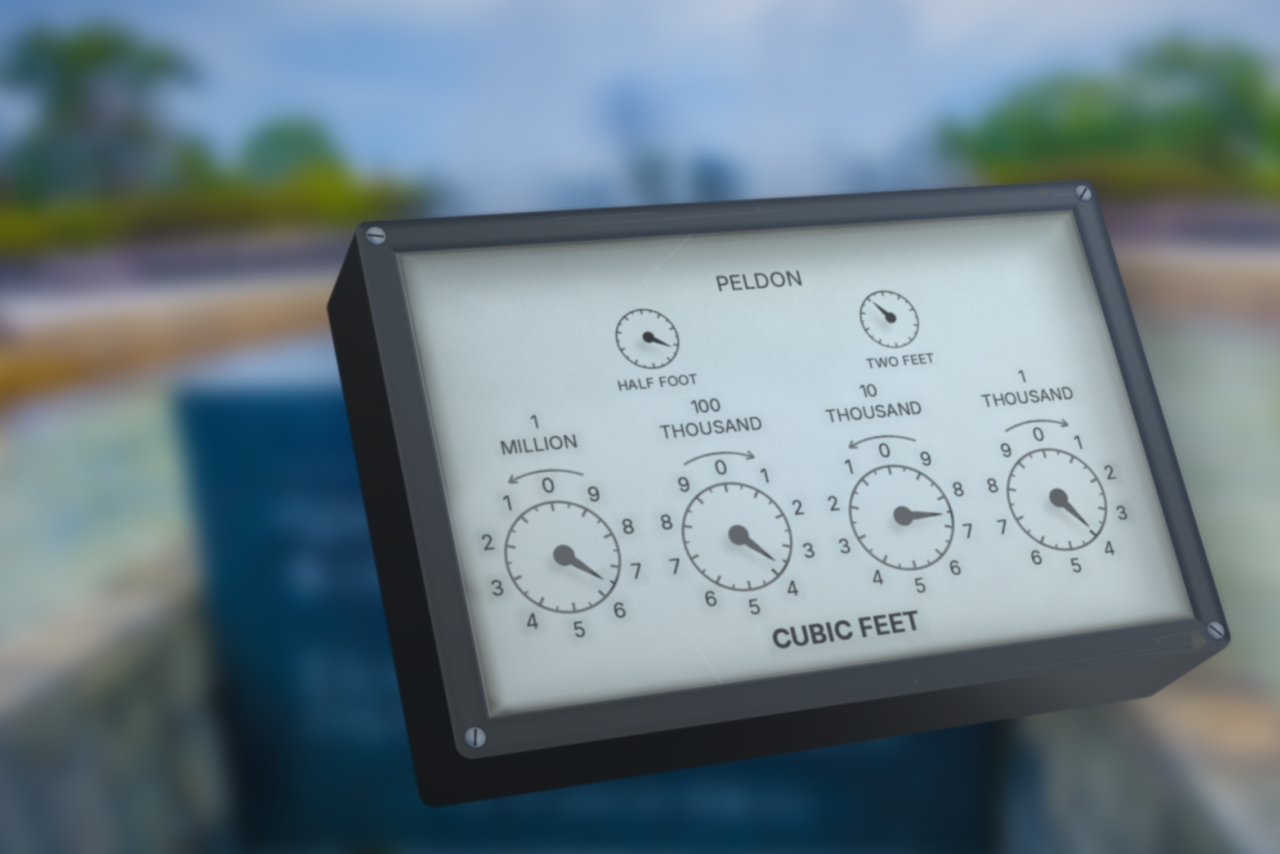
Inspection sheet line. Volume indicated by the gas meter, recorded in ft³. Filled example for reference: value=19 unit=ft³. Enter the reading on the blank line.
value=637400 unit=ft³
